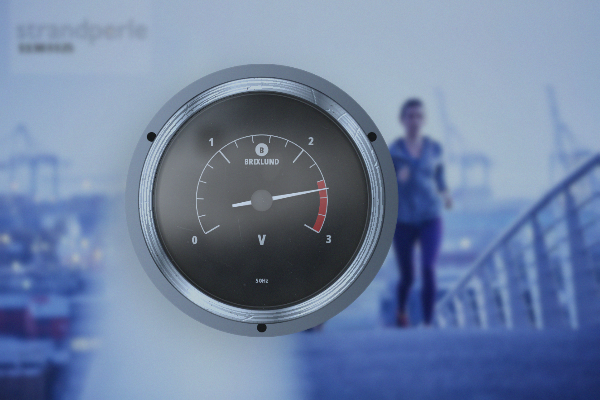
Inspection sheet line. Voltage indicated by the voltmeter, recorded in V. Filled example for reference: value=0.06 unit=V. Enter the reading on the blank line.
value=2.5 unit=V
